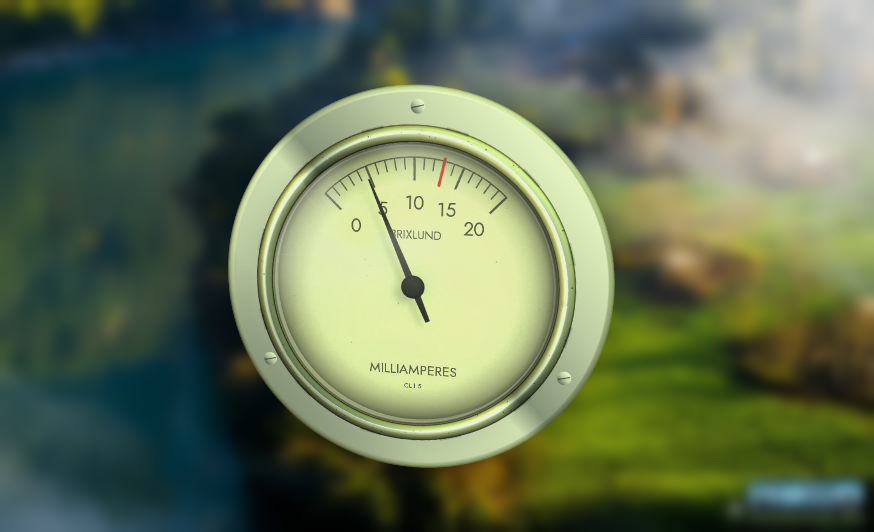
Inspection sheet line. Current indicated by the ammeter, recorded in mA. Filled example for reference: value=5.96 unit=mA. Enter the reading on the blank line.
value=5 unit=mA
